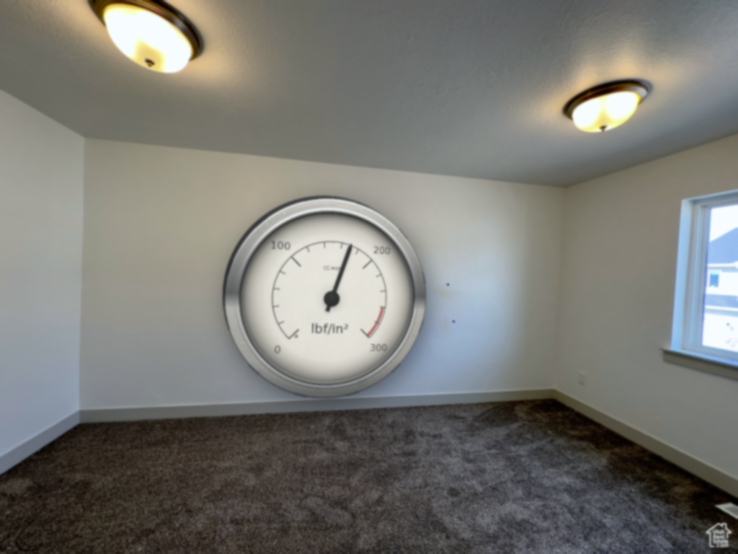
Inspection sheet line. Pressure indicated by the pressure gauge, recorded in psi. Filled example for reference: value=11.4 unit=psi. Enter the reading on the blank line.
value=170 unit=psi
